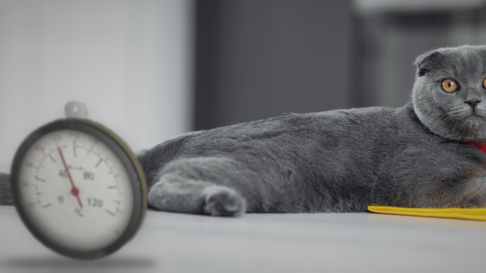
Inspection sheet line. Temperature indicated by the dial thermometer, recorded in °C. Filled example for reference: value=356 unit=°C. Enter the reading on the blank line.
value=50 unit=°C
